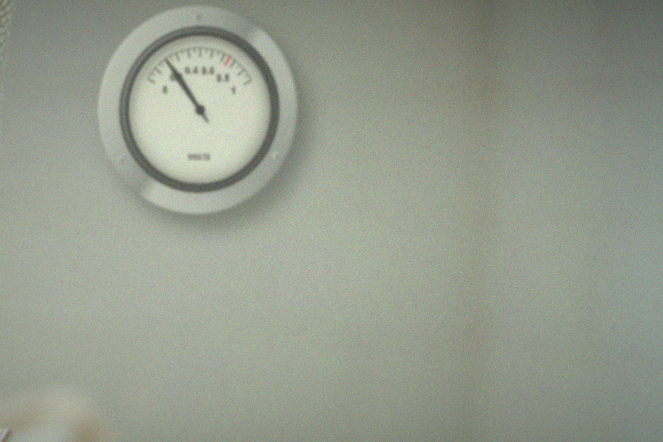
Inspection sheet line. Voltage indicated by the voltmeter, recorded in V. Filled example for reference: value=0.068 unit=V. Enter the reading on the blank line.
value=0.2 unit=V
